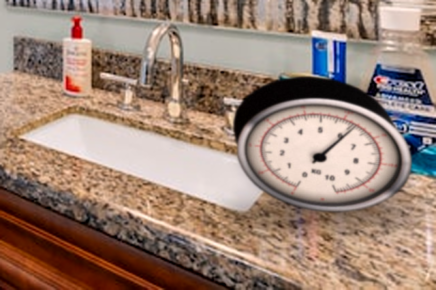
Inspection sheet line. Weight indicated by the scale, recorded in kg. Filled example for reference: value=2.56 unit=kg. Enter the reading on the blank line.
value=6 unit=kg
